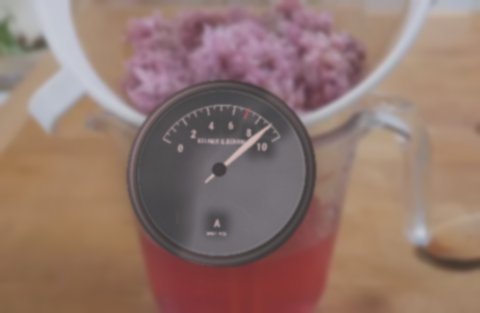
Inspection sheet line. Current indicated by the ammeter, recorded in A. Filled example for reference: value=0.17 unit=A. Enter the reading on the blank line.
value=9 unit=A
